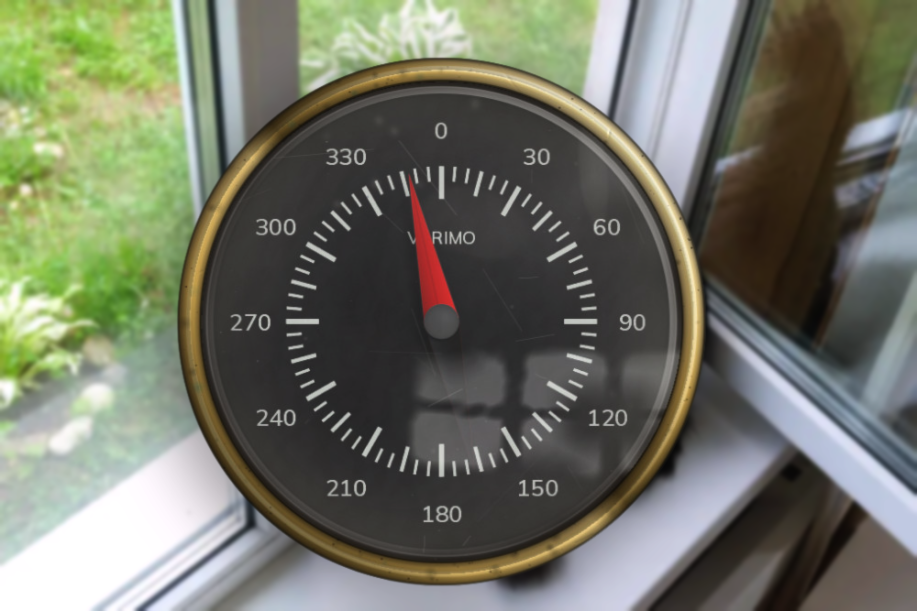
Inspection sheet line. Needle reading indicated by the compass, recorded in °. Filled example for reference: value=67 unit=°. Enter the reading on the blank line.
value=347.5 unit=°
